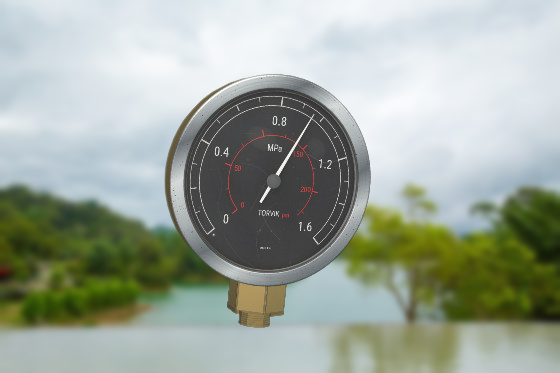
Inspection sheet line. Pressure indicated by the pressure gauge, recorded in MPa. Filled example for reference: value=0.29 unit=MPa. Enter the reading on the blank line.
value=0.95 unit=MPa
